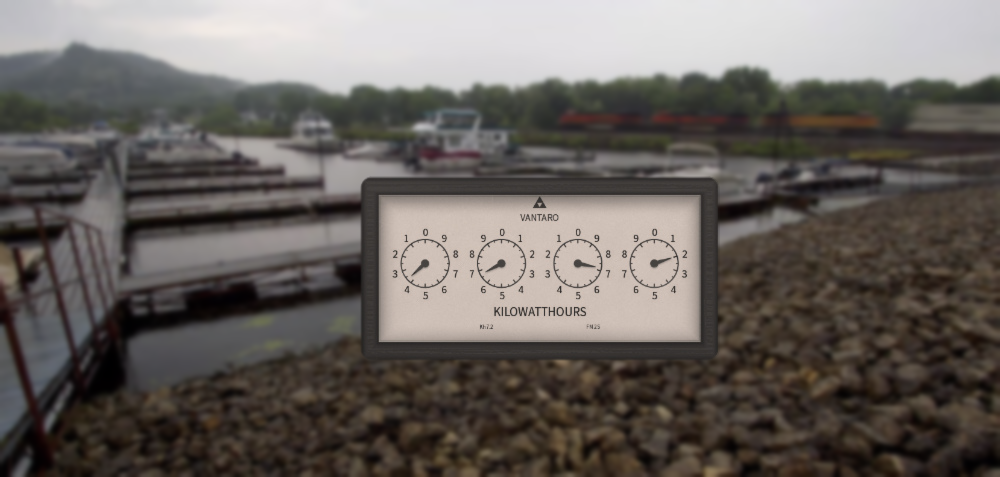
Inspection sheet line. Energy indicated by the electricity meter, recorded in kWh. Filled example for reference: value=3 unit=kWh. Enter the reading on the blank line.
value=3672 unit=kWh
